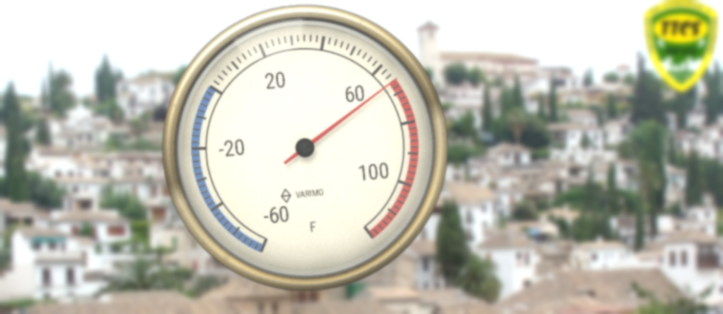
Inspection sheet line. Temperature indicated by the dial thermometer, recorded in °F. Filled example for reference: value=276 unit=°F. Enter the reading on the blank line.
value=66 unit=°F
